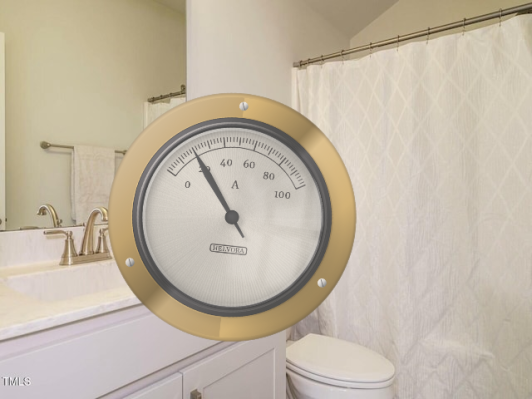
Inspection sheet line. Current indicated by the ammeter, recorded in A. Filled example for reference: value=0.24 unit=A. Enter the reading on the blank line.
value=20 unit=A
